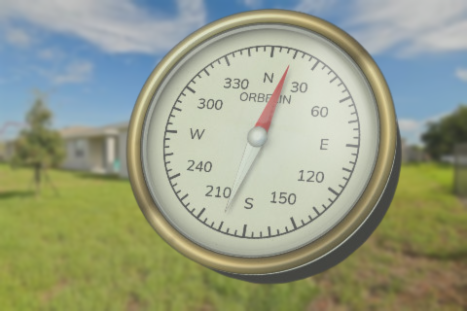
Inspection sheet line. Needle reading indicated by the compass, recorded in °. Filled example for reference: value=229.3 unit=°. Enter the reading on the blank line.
value=15 unit=°
